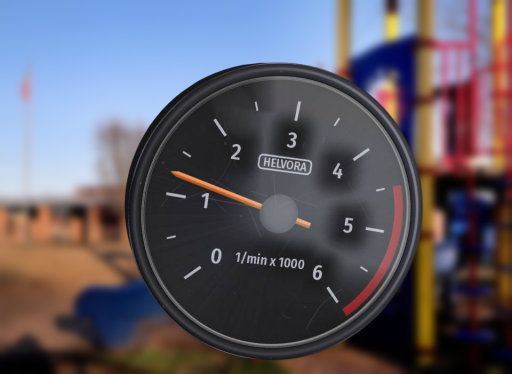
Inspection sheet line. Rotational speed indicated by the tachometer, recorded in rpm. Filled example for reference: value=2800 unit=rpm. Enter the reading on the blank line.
value=1250 unit=rpm
